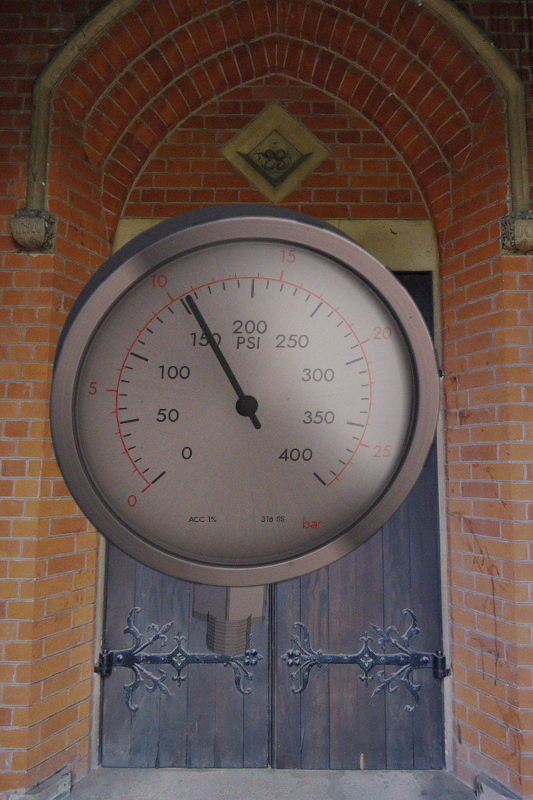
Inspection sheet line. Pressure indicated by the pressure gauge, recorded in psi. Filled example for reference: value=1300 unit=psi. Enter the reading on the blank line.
value=155 unit=psi
